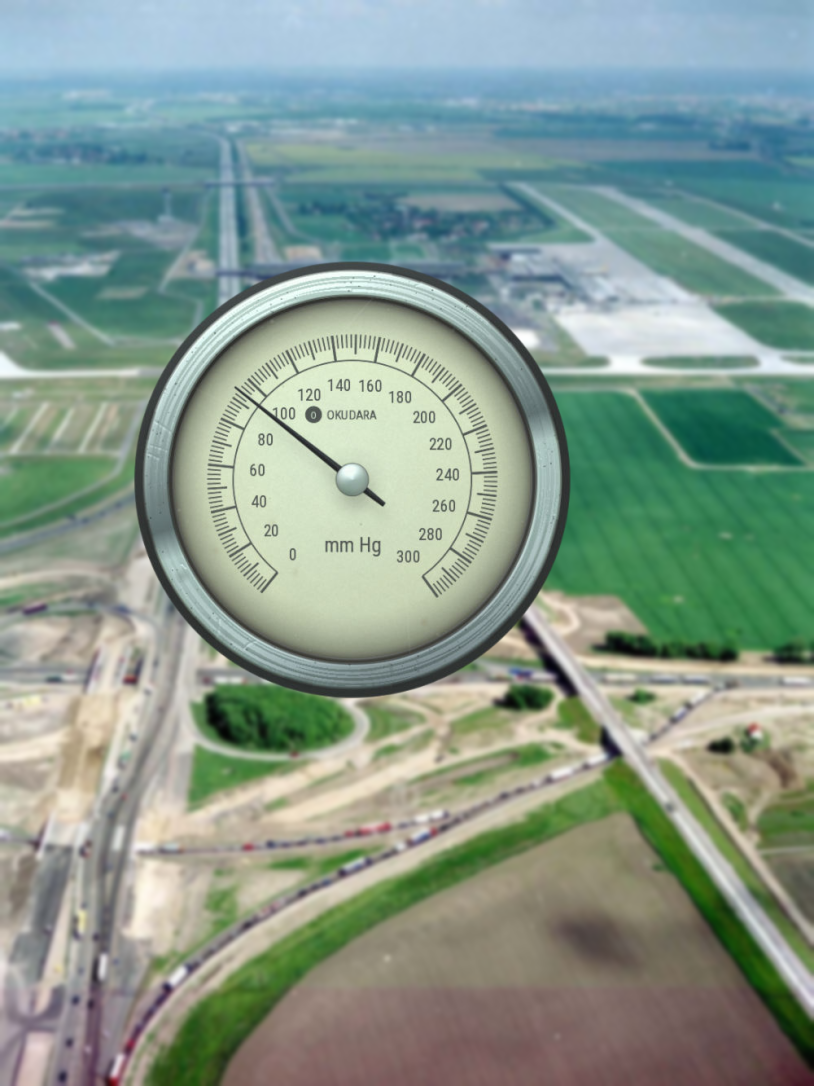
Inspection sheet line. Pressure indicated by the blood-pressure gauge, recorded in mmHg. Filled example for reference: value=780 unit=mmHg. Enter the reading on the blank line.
value=94 unit=mmHg
